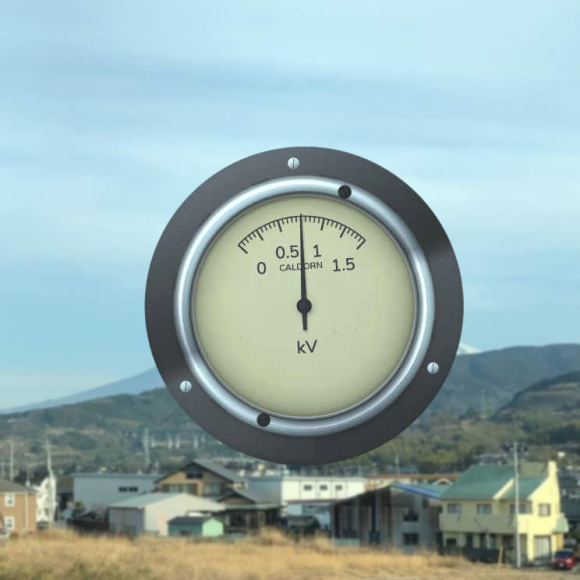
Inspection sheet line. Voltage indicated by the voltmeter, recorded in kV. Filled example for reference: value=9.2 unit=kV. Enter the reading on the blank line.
value=0.75 unit=kV
